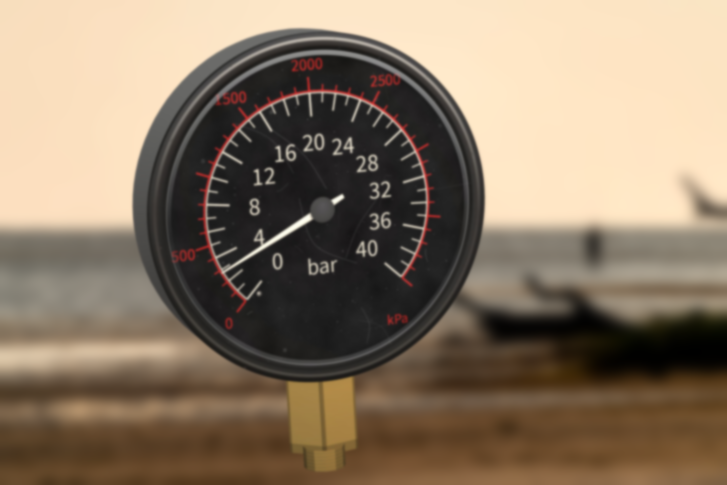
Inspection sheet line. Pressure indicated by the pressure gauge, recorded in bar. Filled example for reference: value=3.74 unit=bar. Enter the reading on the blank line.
value=3 unit=bar
